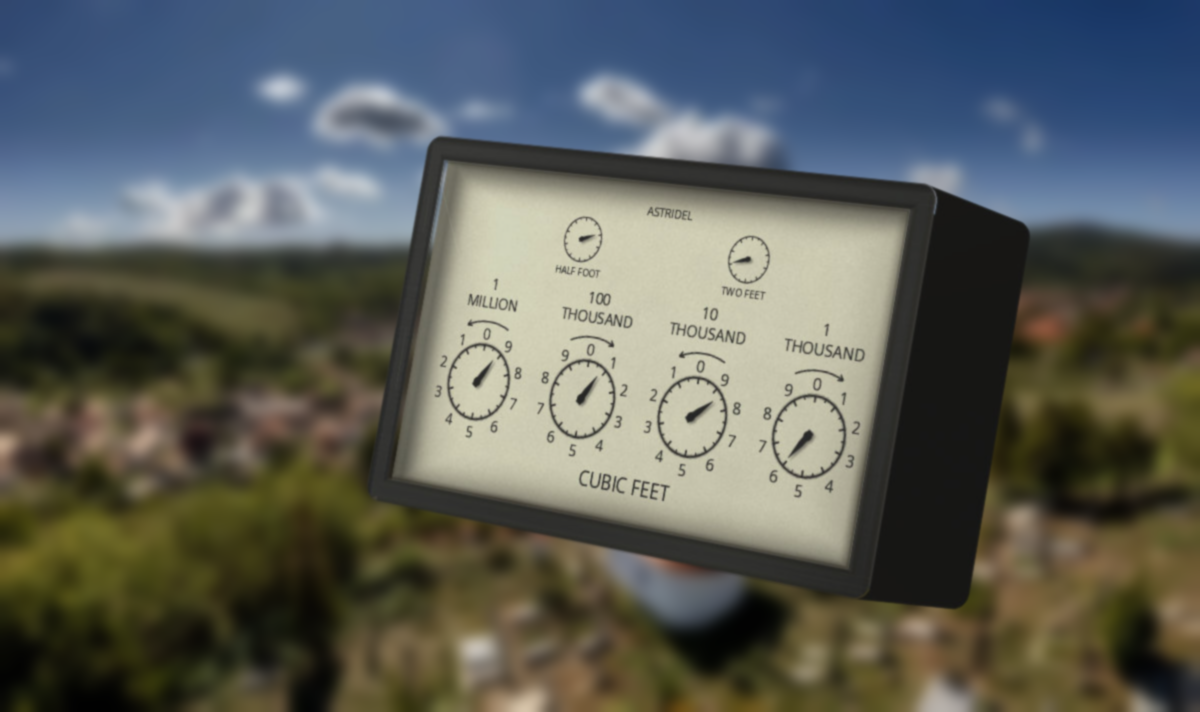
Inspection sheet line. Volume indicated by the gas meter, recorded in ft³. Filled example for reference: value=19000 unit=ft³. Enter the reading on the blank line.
value=908600 unit=ft³
